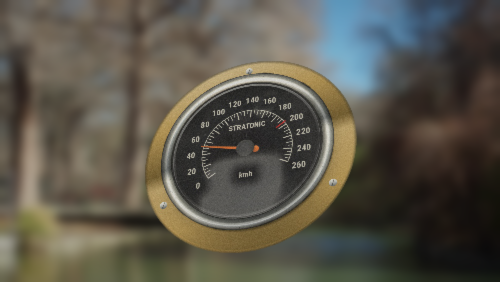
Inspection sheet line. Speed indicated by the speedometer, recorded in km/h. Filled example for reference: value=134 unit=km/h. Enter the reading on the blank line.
value=50 unit=km/h
